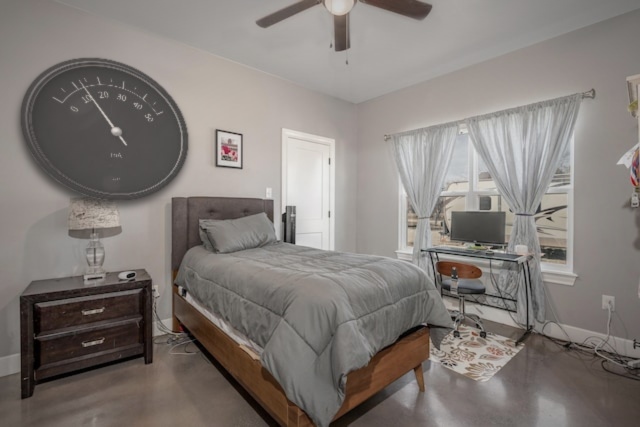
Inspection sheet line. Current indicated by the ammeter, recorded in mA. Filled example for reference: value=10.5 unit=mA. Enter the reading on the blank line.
value=12.5 unit=mA
